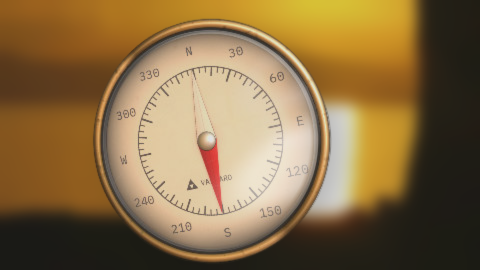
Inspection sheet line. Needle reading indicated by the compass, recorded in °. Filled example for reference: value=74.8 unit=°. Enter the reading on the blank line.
value=180 unit=°
